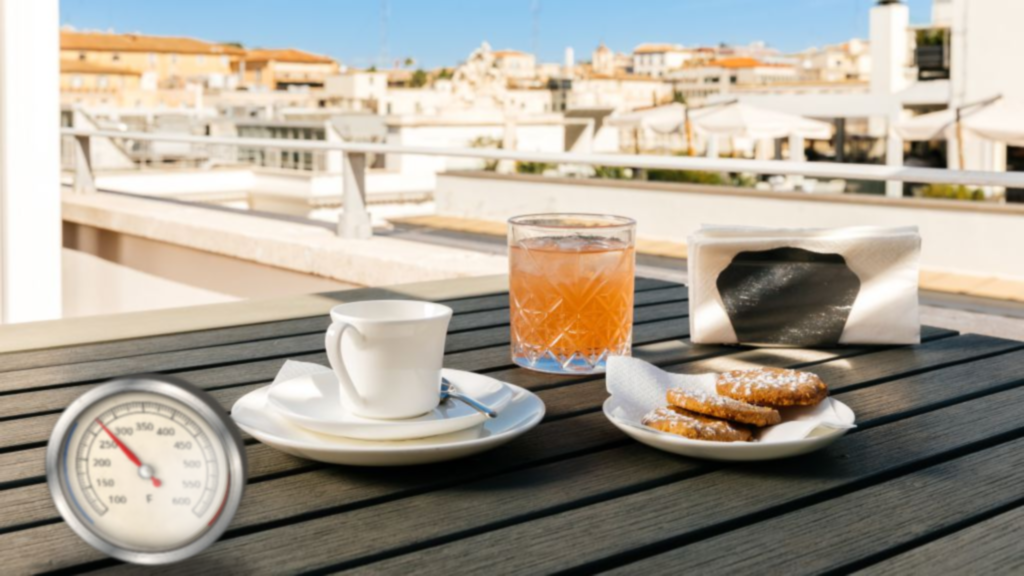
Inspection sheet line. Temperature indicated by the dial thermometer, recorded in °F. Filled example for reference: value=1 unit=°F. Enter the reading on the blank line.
value=275 unit=°F
